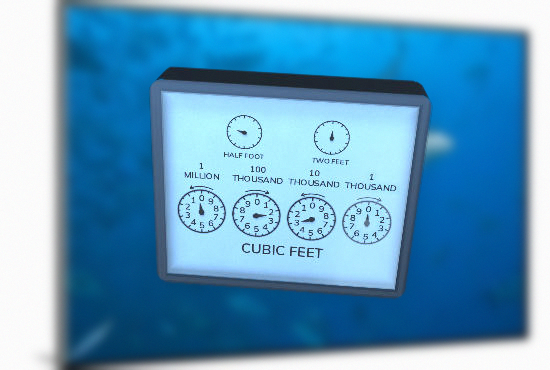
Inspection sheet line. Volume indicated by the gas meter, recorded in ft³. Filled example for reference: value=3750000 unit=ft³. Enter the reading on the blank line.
value=23000 unit=ft³
